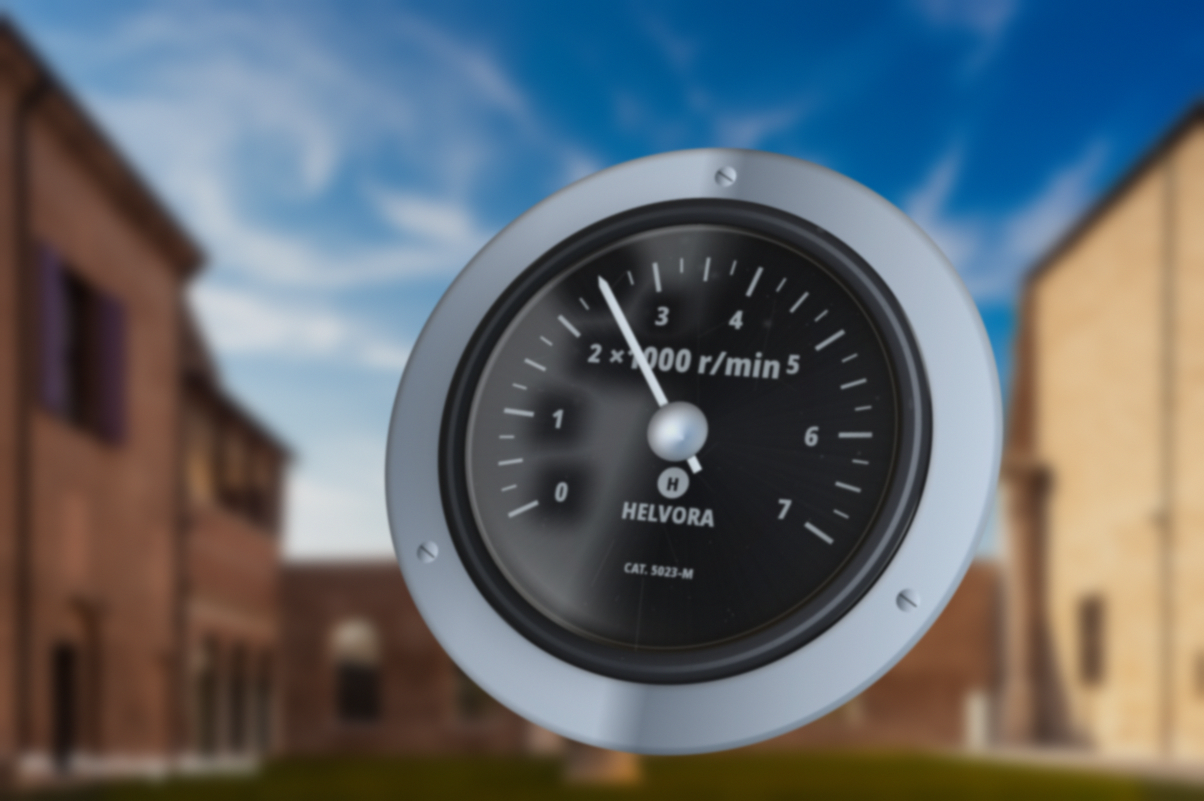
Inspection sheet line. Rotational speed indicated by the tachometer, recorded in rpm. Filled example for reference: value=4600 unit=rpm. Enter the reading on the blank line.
value=2500 unit=rpm
